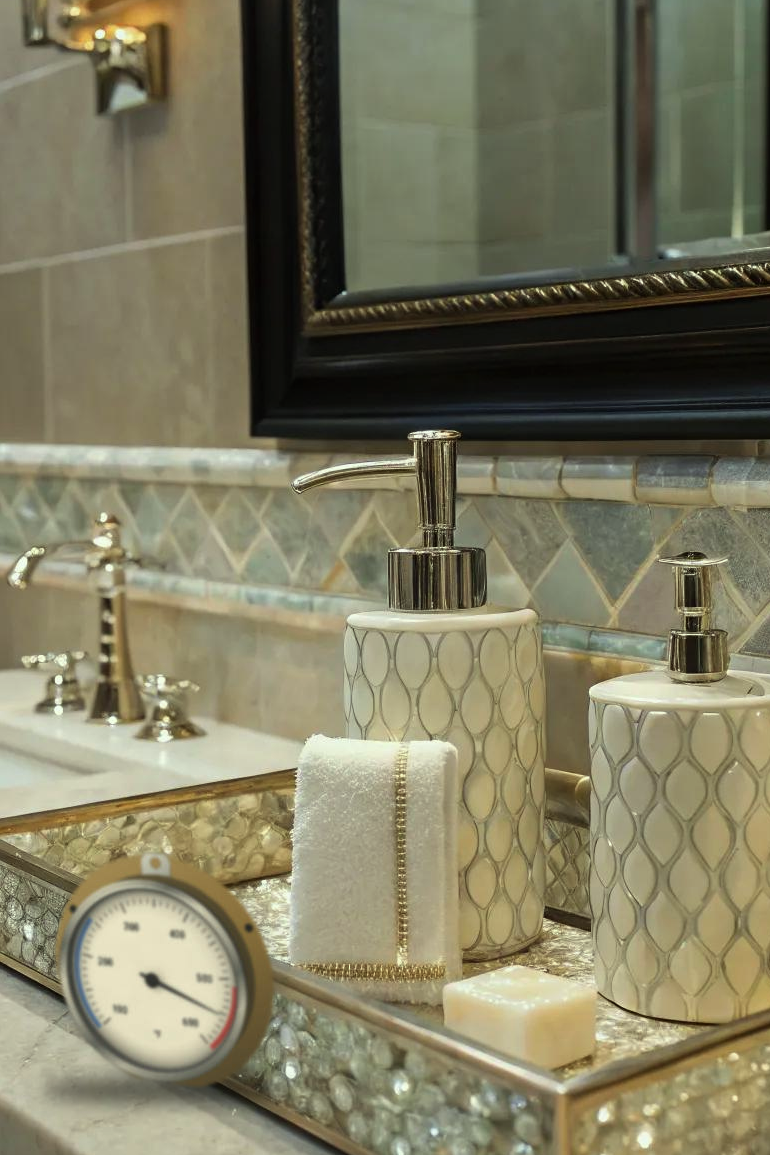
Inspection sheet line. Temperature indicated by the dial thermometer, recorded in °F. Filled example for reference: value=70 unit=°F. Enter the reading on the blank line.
value=550 unit=°F
